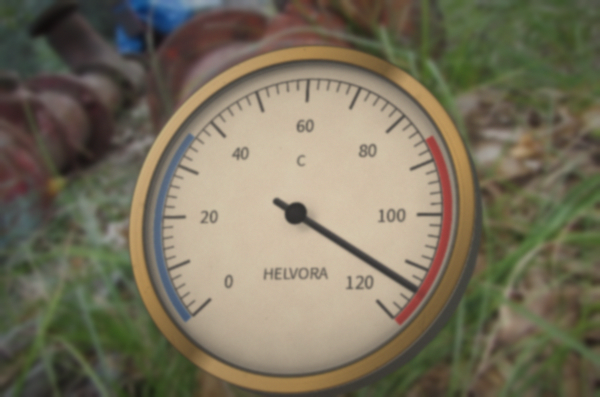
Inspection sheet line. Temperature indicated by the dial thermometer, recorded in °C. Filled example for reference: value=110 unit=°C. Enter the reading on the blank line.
value=114 unit=°C
